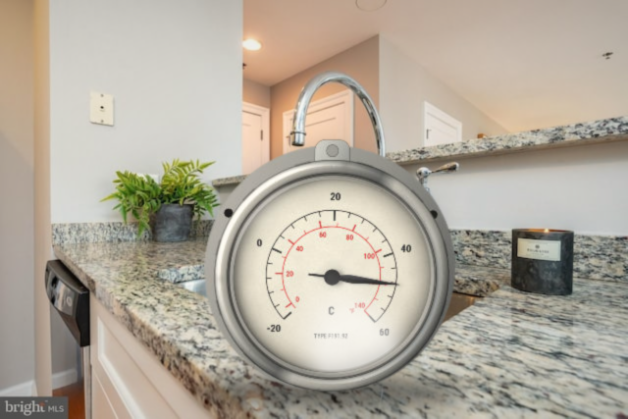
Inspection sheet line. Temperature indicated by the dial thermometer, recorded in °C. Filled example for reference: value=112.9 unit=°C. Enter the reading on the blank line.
value=48 unit=°C
